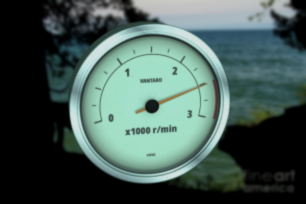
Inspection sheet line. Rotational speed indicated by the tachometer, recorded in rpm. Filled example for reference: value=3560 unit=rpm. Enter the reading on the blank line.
value=2500 unit=rpm
